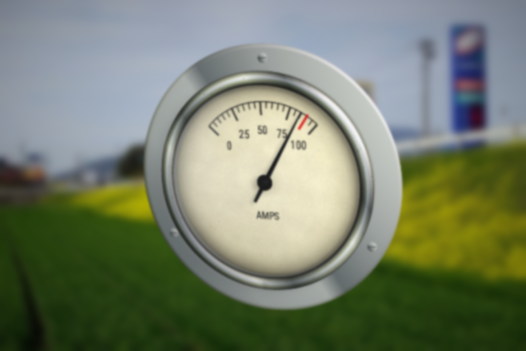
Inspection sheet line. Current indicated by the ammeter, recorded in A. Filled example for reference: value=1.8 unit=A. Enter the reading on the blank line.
value=85 unit=A
